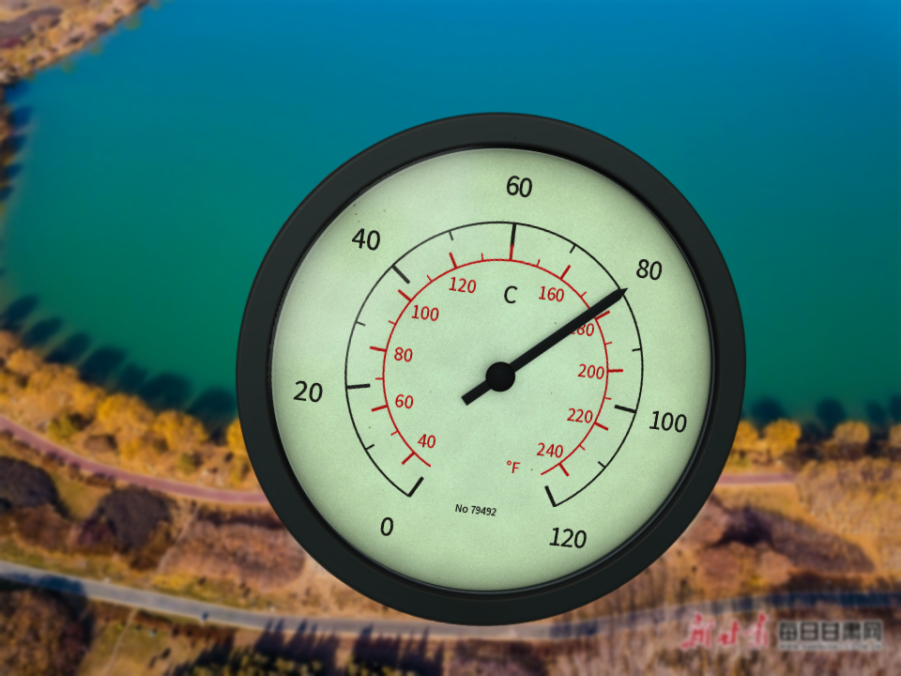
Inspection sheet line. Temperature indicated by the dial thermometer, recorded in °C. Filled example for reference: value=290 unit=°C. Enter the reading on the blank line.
value=80 unit=°C
